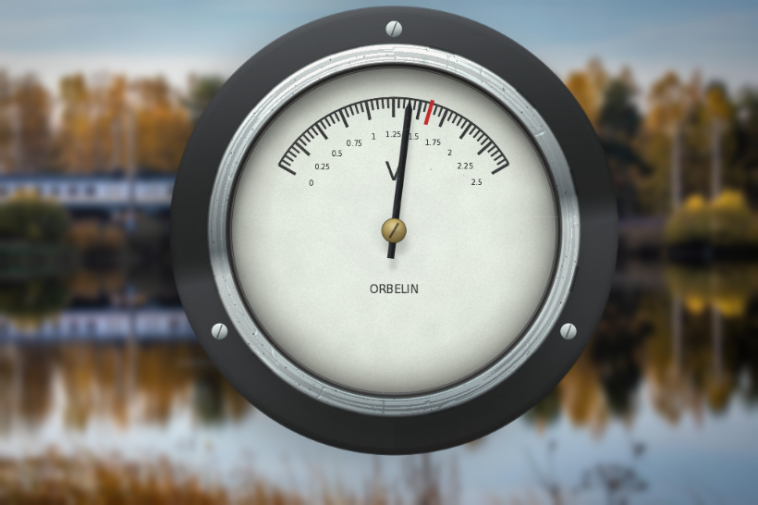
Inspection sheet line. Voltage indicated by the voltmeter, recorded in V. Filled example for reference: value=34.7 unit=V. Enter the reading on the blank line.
value=1.4 unit=V
